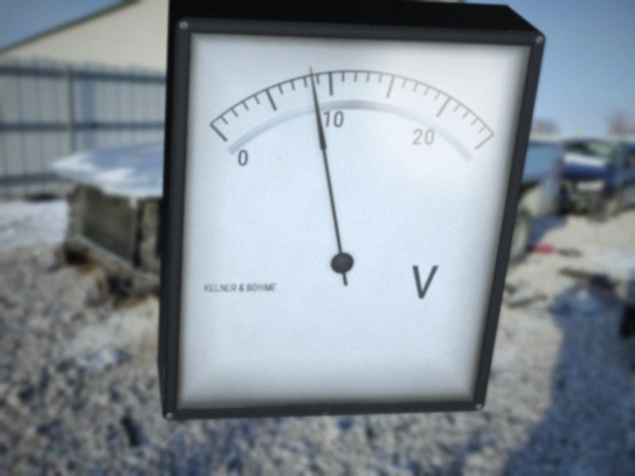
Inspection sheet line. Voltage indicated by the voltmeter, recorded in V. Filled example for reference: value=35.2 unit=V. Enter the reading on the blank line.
value=8.5 unit=V
